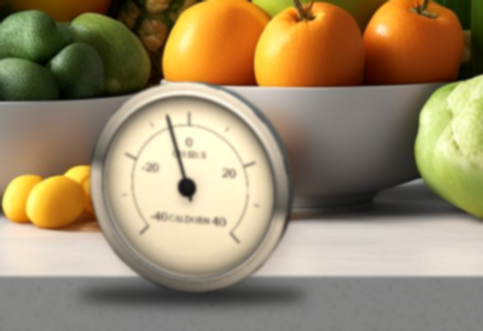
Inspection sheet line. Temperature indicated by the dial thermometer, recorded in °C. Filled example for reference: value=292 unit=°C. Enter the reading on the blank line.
value=-5 unit=°C
